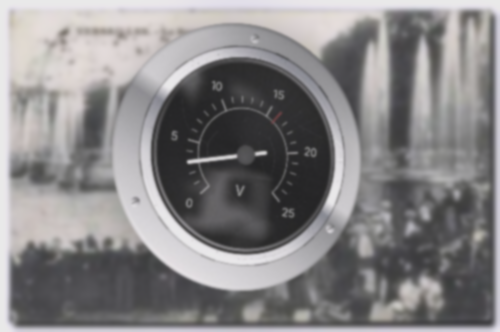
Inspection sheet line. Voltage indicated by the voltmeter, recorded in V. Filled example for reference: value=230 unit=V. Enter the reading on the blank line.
value=3 unit=V
